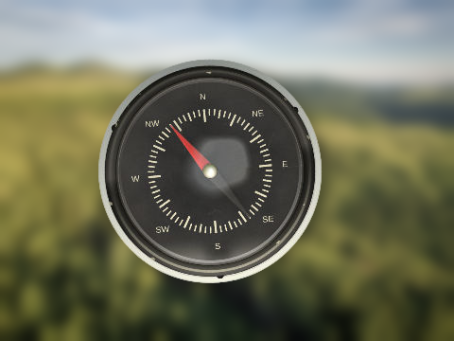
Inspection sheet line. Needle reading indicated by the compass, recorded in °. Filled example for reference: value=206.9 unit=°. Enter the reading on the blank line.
value=325 unit=°
